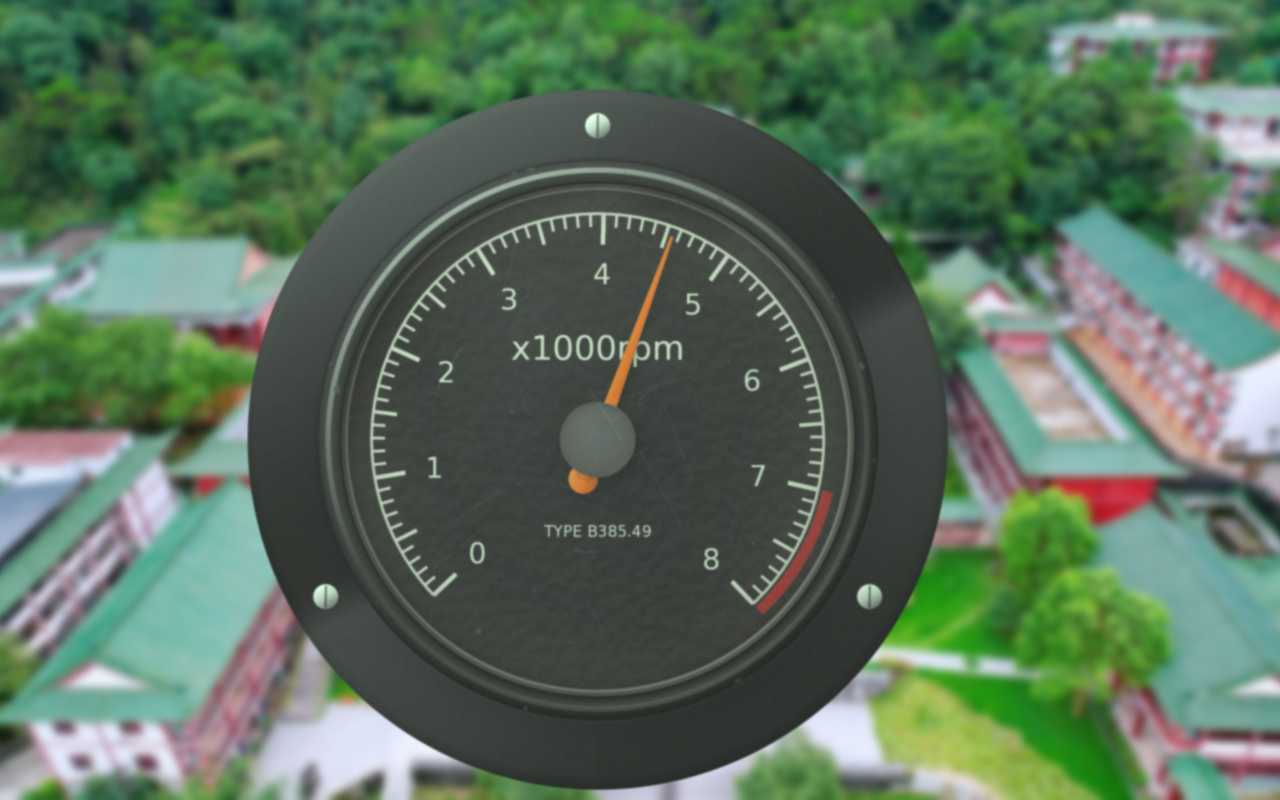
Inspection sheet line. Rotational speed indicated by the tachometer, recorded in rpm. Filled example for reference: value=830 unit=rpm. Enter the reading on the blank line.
value=4550 unit=rpm
